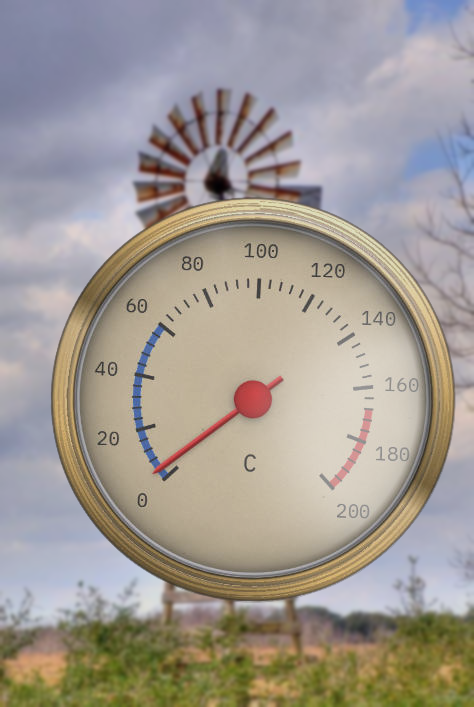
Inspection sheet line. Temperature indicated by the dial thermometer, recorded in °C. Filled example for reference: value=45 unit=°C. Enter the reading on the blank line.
value=4 unit=°C
